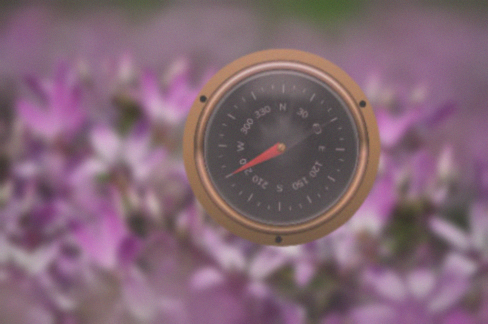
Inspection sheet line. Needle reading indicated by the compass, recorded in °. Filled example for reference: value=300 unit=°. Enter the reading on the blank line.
value=240 unit=°
